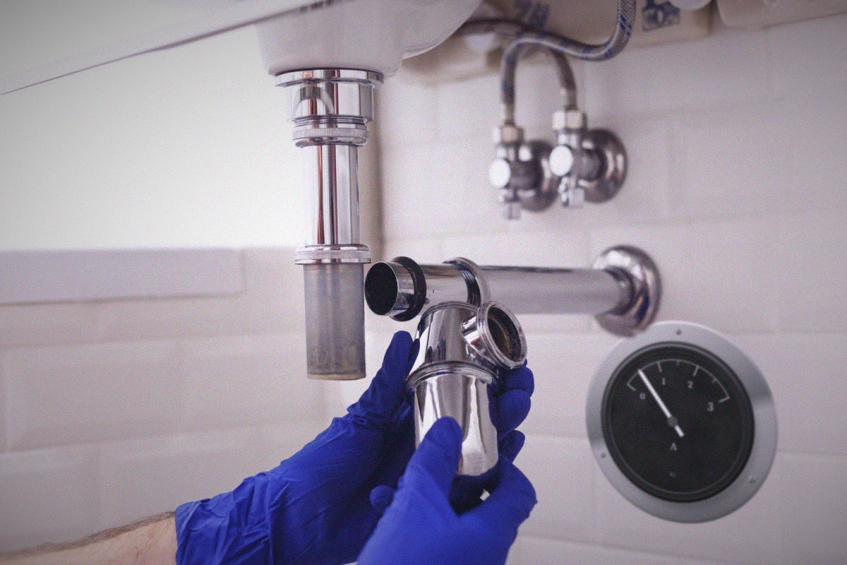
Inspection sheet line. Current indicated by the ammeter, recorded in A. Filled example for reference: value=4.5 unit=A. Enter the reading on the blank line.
value=0.5 unit=A
